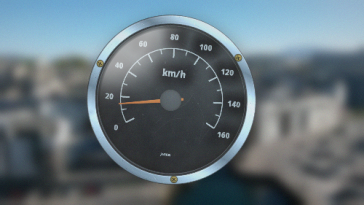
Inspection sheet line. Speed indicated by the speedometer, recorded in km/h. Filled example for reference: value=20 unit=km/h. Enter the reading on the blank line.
value=15 unit=km/h
